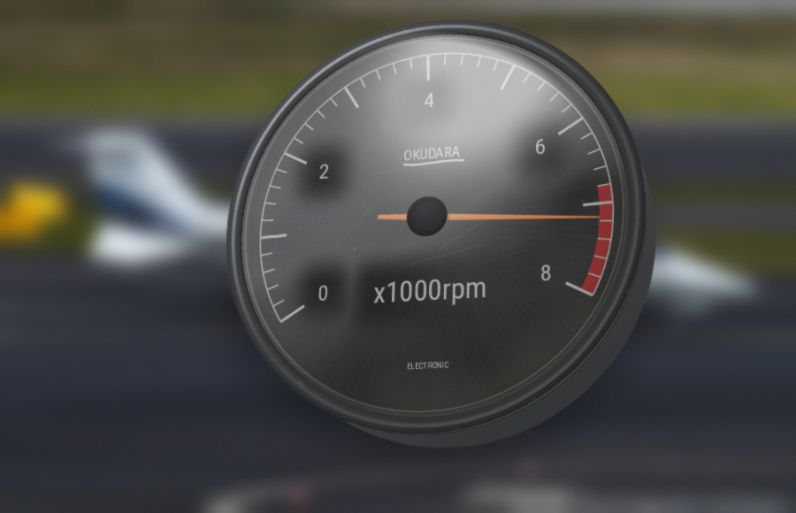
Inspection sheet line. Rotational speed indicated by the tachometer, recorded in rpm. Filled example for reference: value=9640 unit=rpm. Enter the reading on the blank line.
value=7200 unit=rpm
